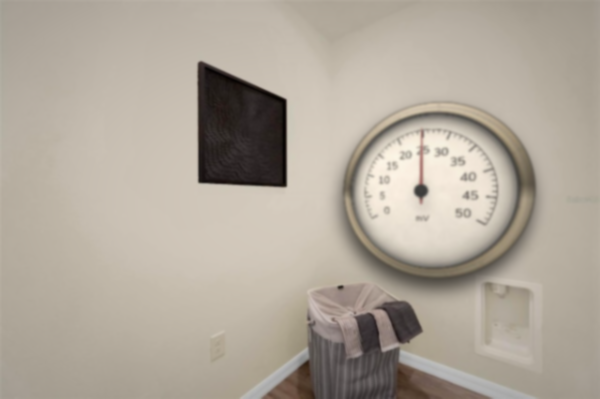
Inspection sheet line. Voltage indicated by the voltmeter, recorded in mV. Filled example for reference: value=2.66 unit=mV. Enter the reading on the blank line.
value=25 unit=mV
